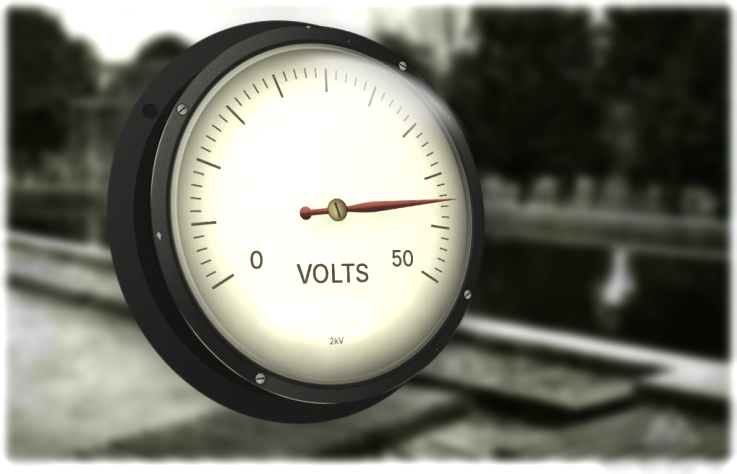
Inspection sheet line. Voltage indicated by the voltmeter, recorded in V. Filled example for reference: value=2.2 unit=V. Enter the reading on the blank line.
value=42.5 unit=V
